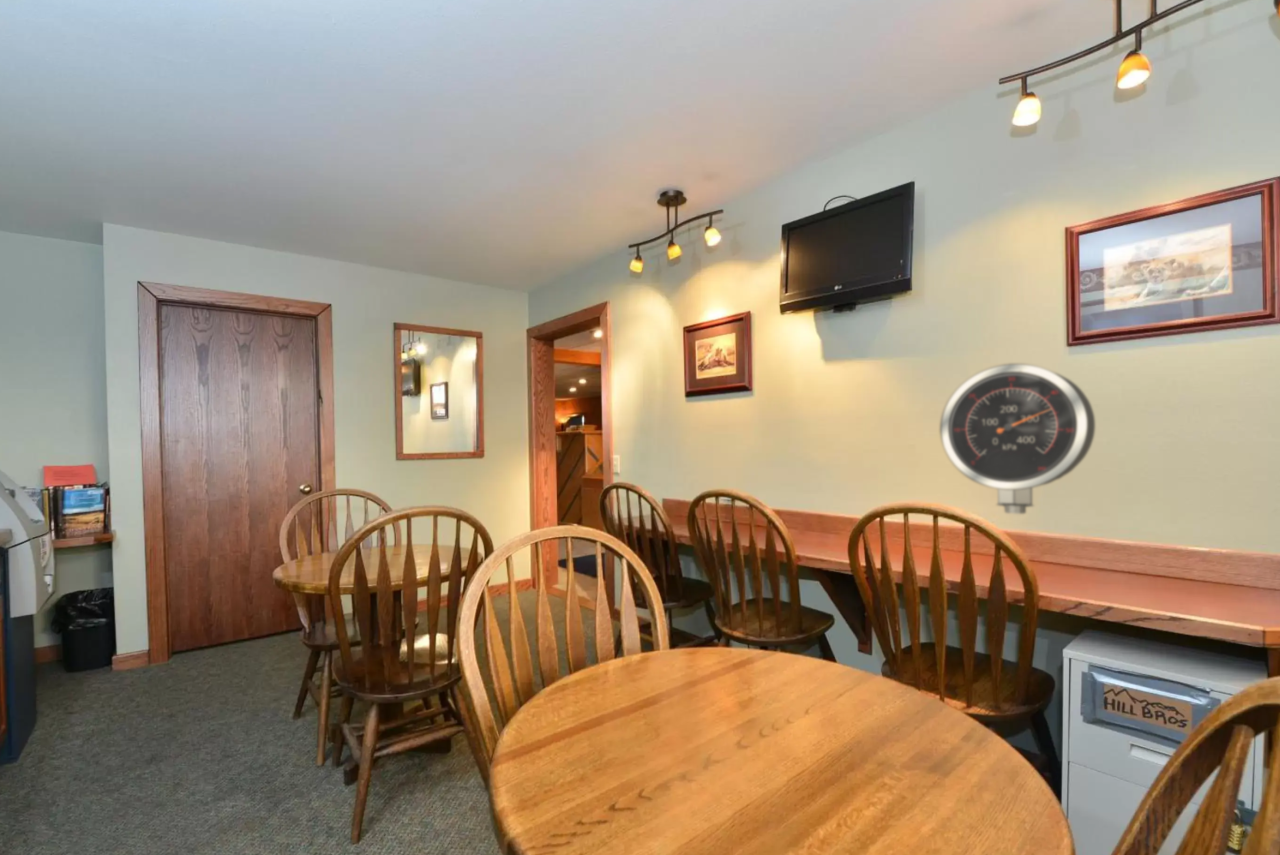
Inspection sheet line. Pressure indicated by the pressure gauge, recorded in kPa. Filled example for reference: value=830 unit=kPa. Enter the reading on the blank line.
value=300 unit=kPa
